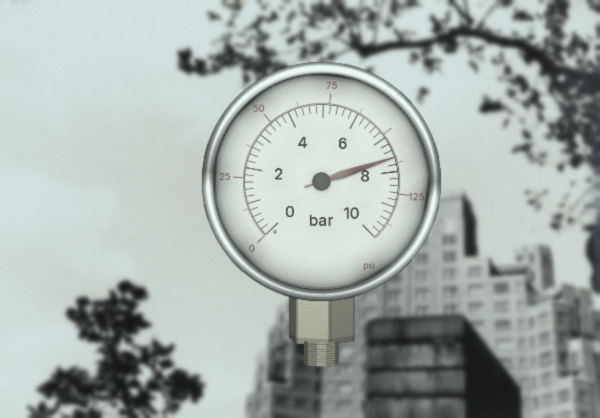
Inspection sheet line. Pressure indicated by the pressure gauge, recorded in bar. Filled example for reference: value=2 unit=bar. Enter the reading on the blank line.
value=7.6 unit=bar
